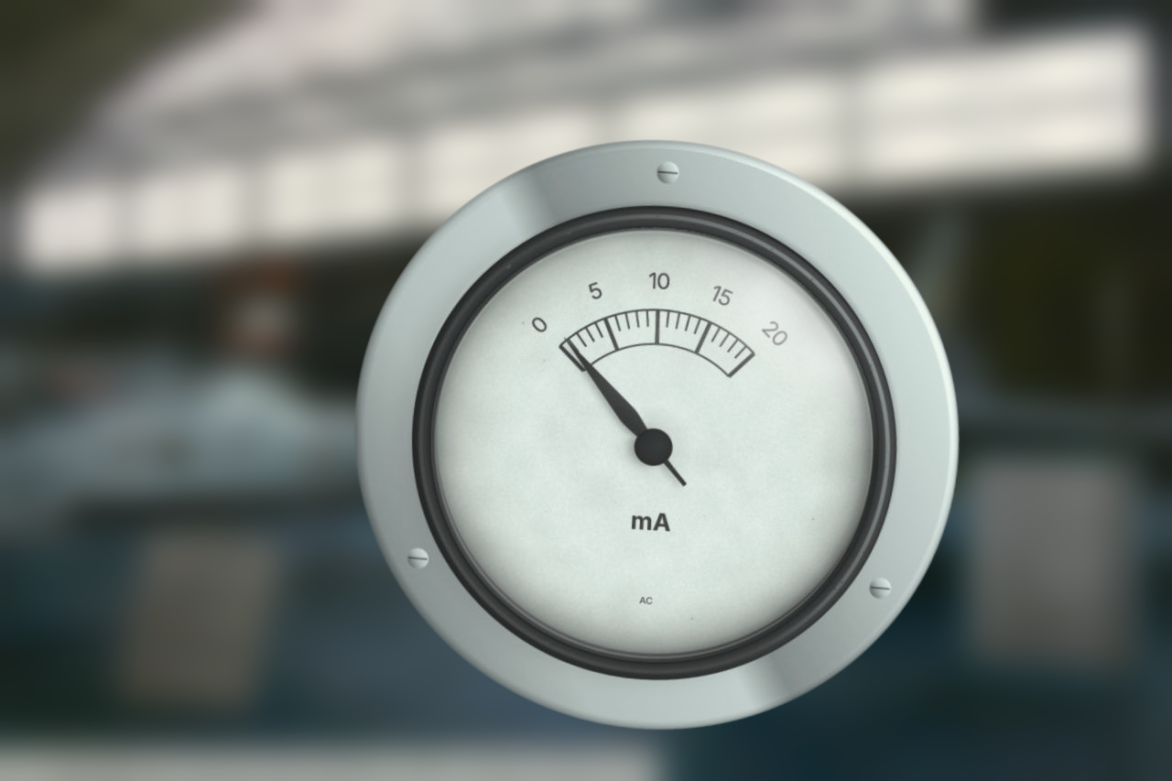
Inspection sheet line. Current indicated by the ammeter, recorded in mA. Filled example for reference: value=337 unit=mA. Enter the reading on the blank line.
value=1 unit=mA
